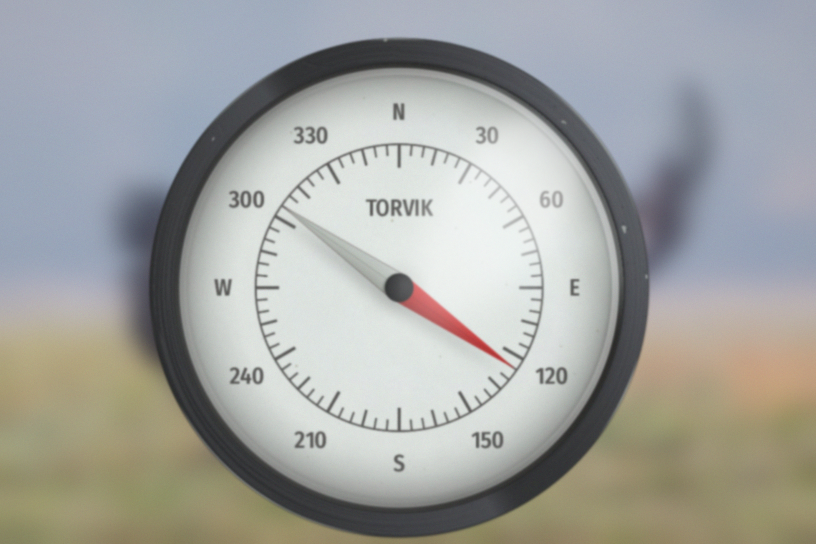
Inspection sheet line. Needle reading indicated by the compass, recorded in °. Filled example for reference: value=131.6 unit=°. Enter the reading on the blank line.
value=125 unit=°
